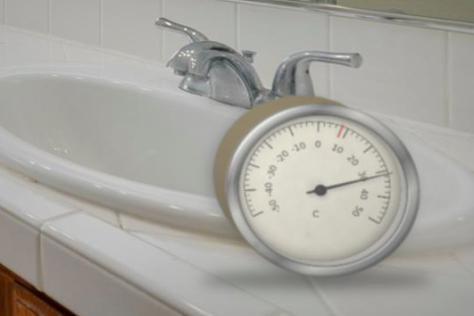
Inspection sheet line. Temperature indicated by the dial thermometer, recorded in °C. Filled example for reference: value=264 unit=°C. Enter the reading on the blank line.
value=30 unit=°C
